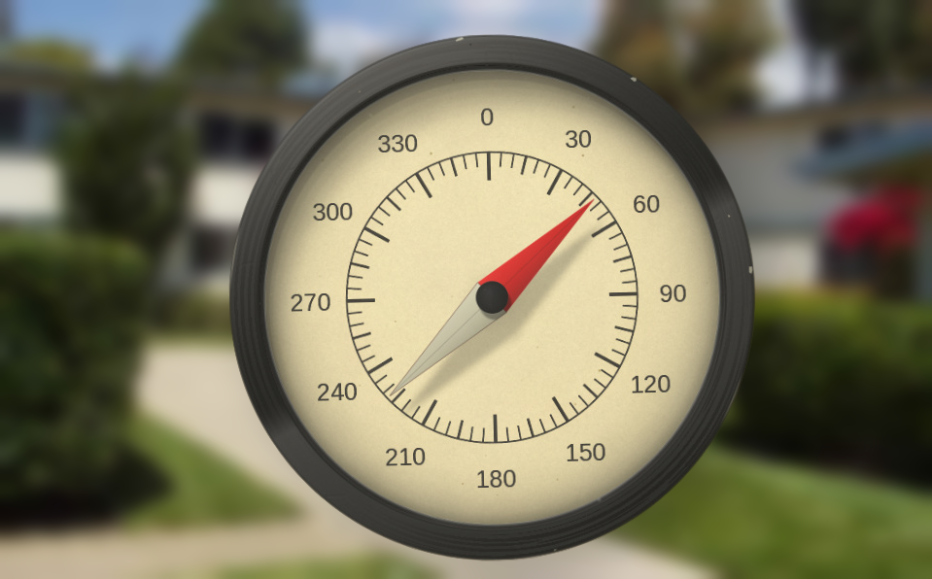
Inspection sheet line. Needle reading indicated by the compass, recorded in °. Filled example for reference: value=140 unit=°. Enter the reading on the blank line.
value=47.5 unit=°
